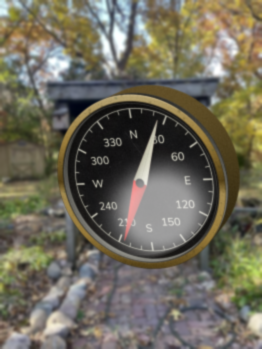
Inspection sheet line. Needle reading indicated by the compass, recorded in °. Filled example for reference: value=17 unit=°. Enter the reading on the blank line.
value=205 unit=°
